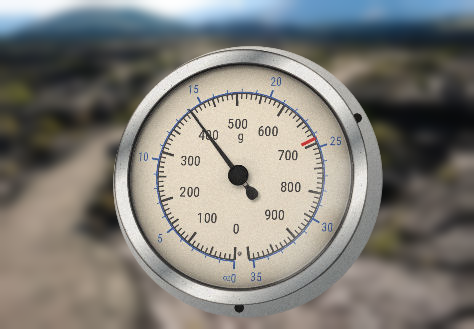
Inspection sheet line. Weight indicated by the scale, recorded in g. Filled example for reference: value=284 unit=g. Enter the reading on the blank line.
value=400 unit=g
